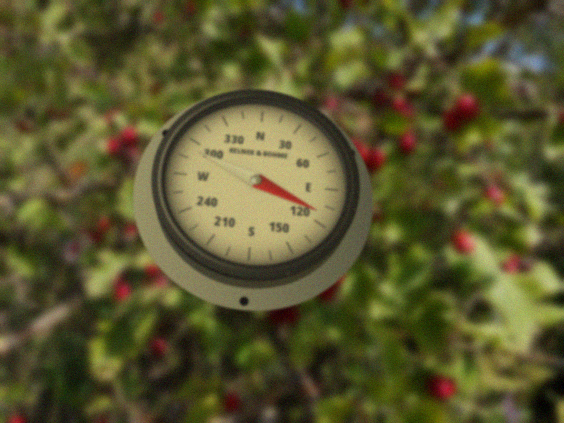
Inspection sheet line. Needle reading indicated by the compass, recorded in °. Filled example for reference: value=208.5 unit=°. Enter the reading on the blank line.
value=112.5 unit=°
